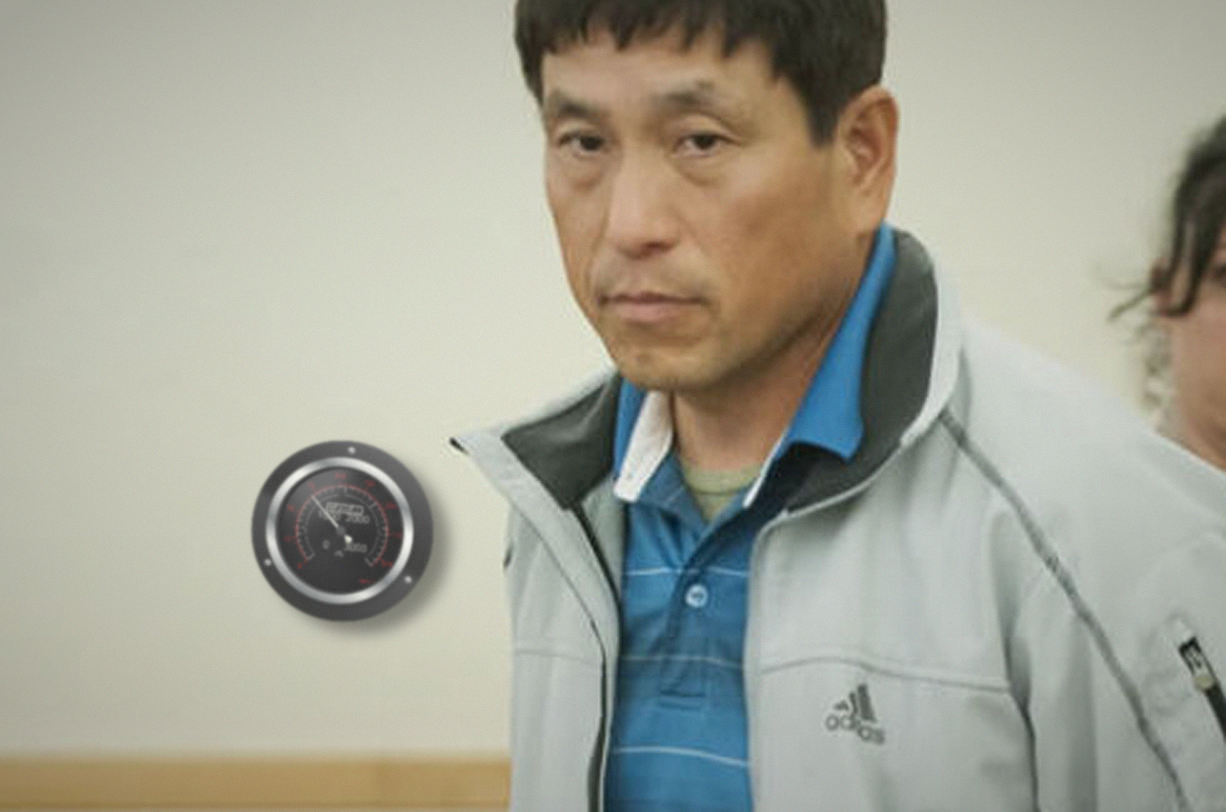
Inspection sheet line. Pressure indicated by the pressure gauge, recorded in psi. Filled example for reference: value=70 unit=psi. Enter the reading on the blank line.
value=1000 unit=psi
